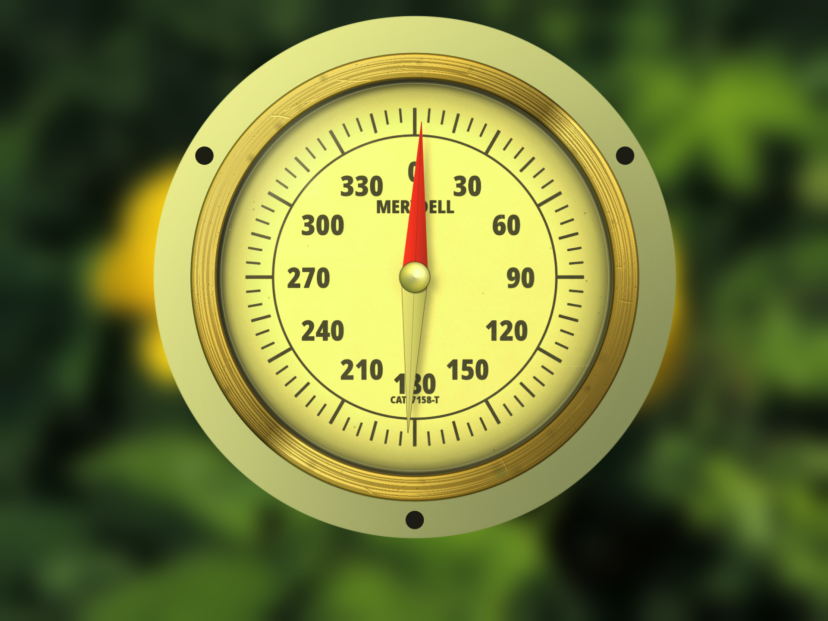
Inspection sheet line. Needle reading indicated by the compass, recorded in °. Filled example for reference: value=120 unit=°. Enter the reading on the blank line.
value=2.5 unit=°
